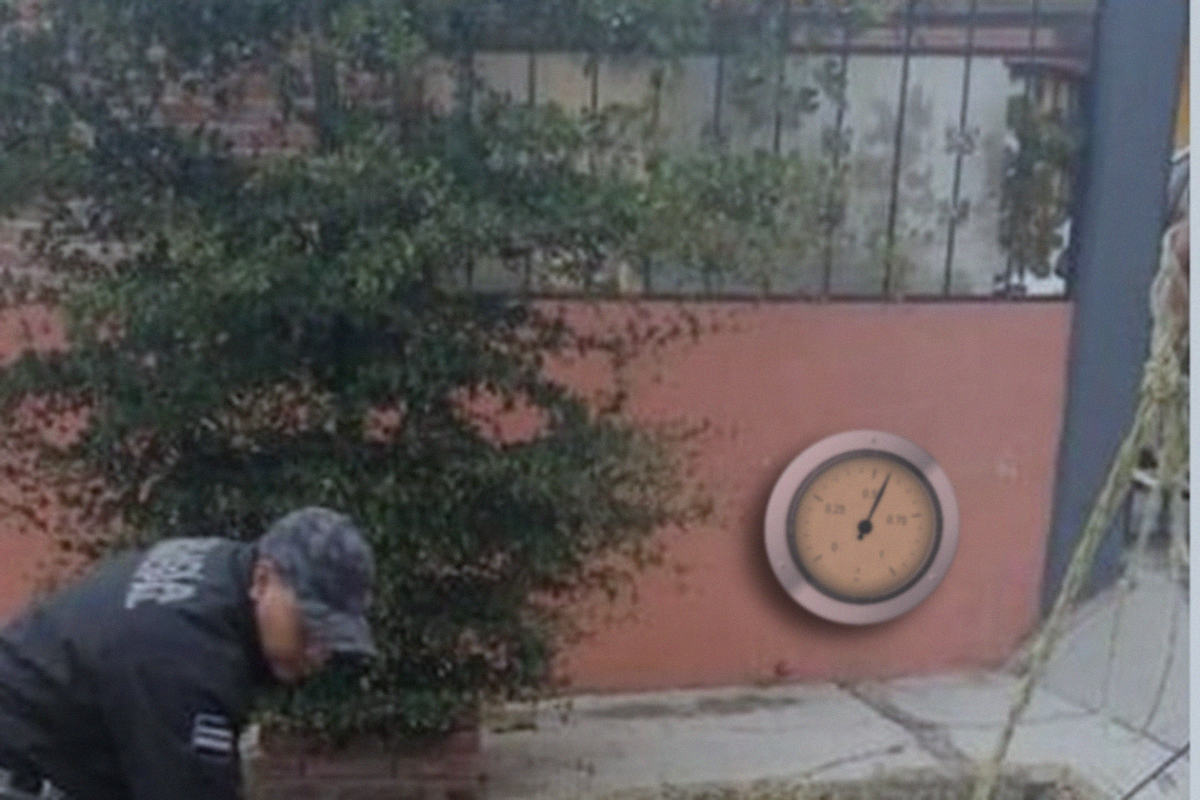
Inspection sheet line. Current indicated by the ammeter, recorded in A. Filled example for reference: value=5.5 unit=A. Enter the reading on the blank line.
value=0.55 unit=A
